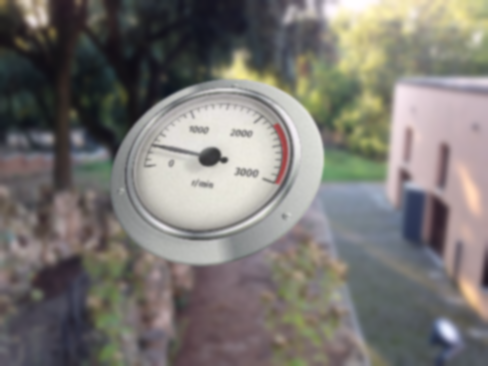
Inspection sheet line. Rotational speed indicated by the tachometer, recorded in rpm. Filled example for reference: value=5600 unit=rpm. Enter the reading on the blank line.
value=300 unit=rpm
